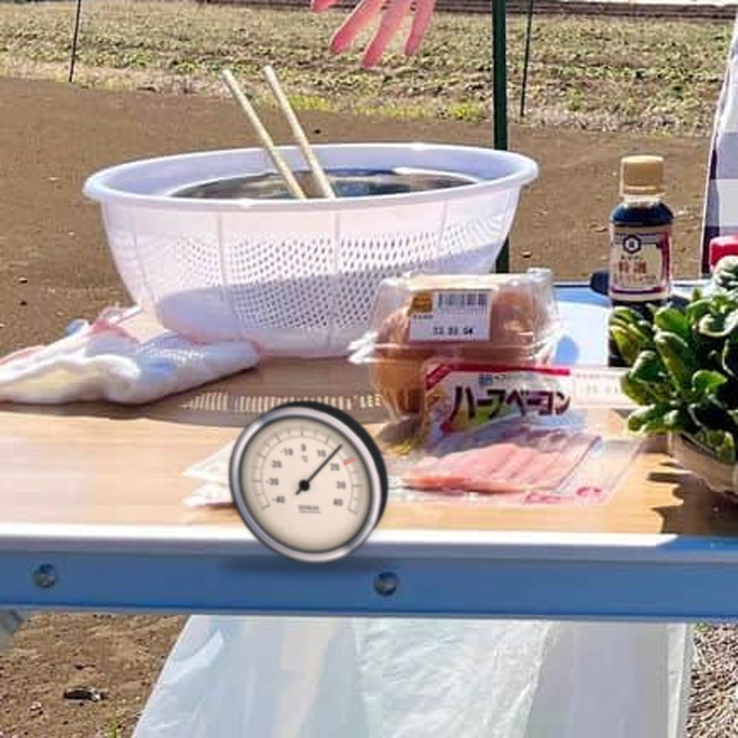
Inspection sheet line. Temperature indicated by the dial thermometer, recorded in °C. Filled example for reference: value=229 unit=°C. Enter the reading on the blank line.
value=15 unit=°C
